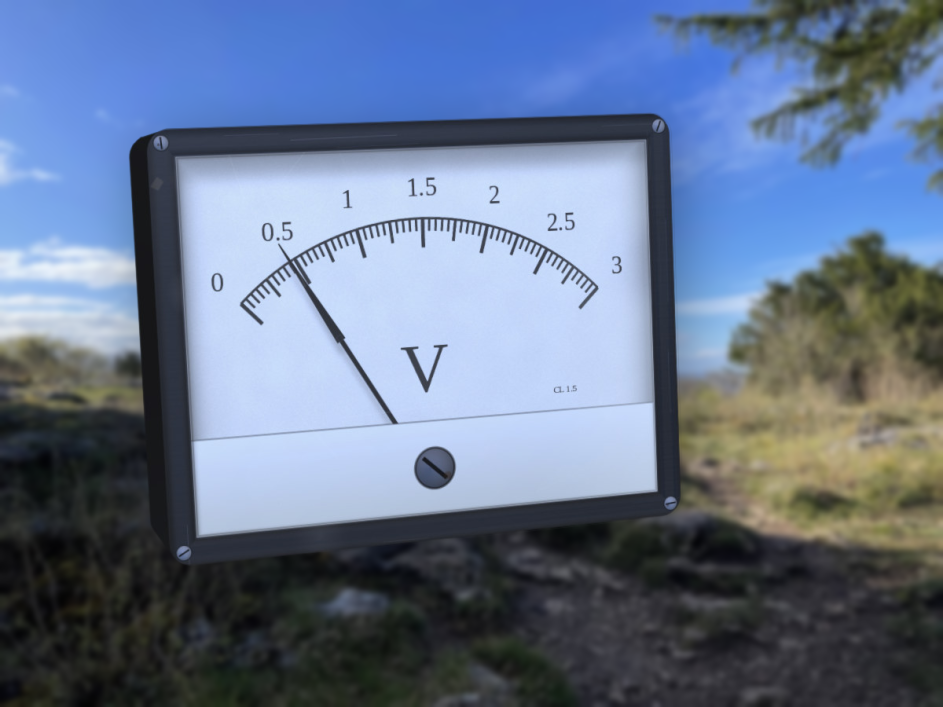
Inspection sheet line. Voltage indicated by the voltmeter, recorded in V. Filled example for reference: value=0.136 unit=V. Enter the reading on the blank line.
value=0.45 unit=V
